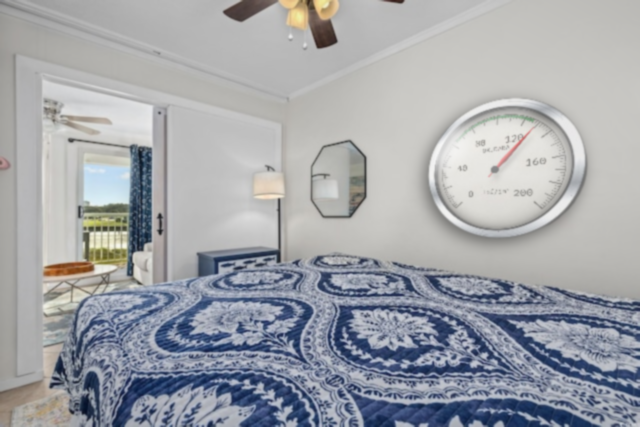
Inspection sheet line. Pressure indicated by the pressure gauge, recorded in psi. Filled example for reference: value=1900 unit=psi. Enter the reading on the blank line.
value=130 unit=psi
